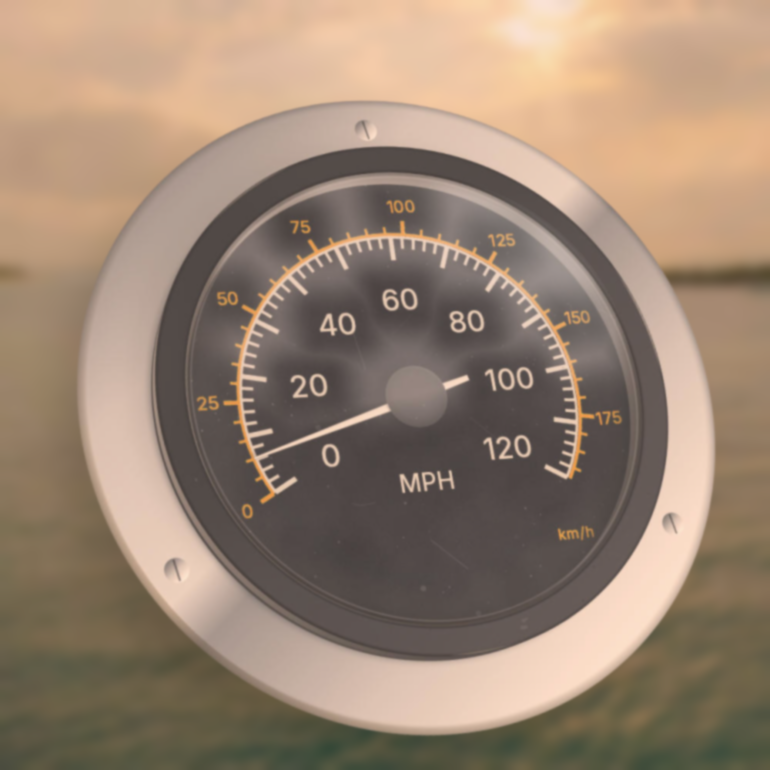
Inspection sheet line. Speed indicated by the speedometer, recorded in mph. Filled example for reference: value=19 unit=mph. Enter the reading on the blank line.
value=6 unit=mph
